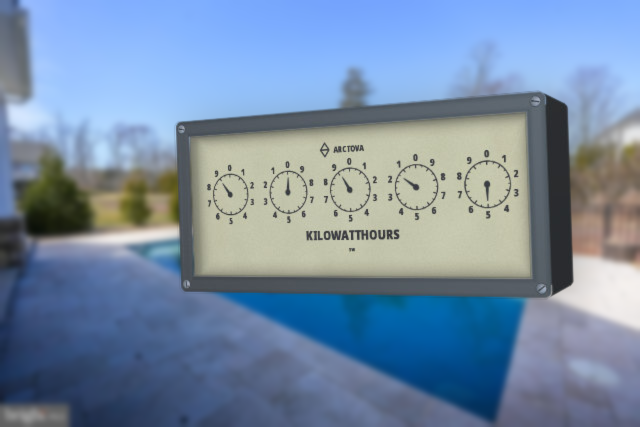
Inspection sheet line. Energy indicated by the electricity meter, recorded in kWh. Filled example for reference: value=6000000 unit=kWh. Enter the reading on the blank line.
value=89915 unit=kWh
